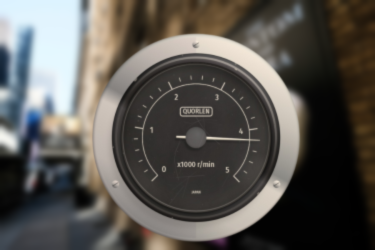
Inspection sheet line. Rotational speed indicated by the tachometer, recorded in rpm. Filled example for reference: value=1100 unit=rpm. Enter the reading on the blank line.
value=4200 unit=rpm
